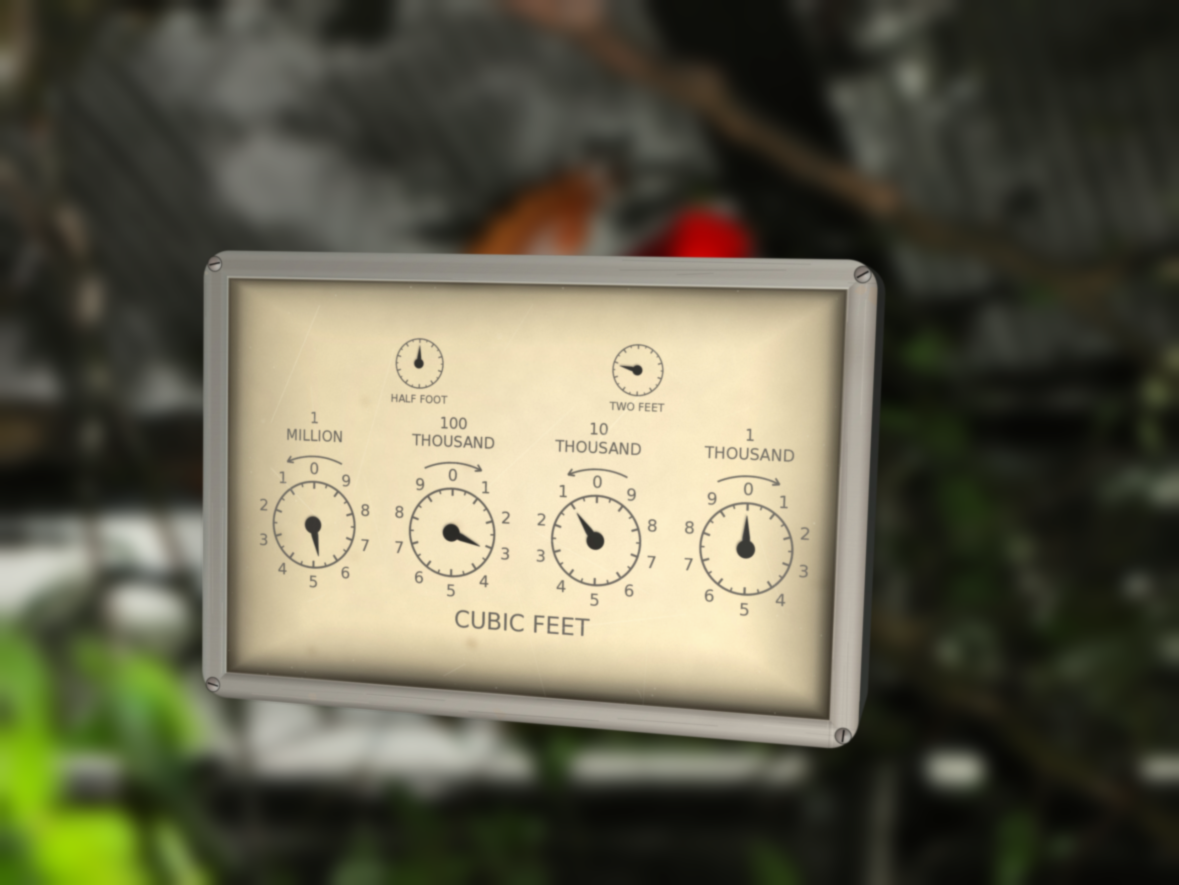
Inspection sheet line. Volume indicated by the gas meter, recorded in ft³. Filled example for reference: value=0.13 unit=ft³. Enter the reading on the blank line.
value=531000 unit=ft³
